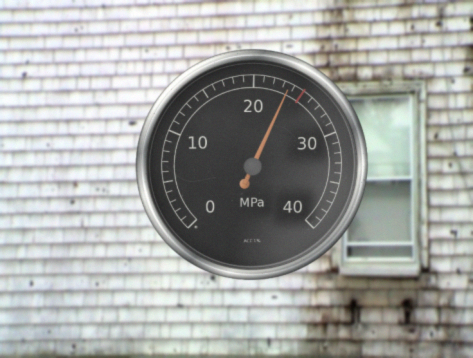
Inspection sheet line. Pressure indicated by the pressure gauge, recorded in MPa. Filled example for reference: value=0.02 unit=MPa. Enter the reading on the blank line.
value=23.5 unit=MPa
